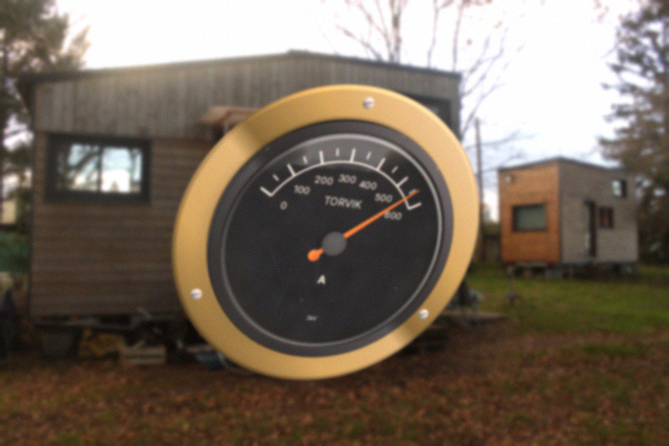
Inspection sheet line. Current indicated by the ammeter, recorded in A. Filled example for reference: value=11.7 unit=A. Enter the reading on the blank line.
value=550 unit=A
